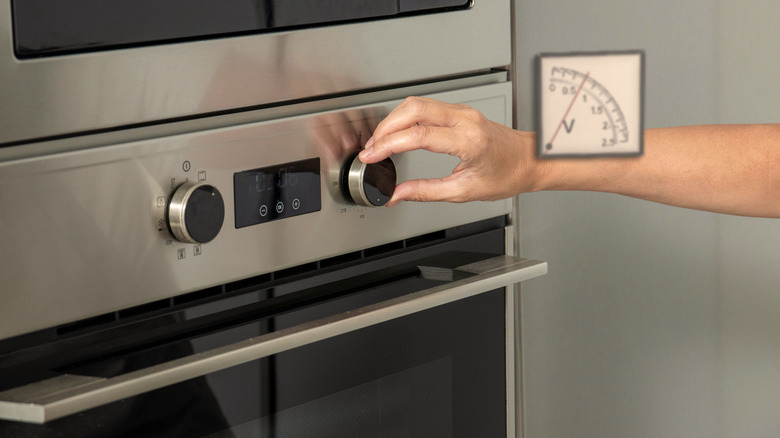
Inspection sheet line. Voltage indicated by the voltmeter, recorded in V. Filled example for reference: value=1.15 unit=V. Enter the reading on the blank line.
value=0.75 unit=V
